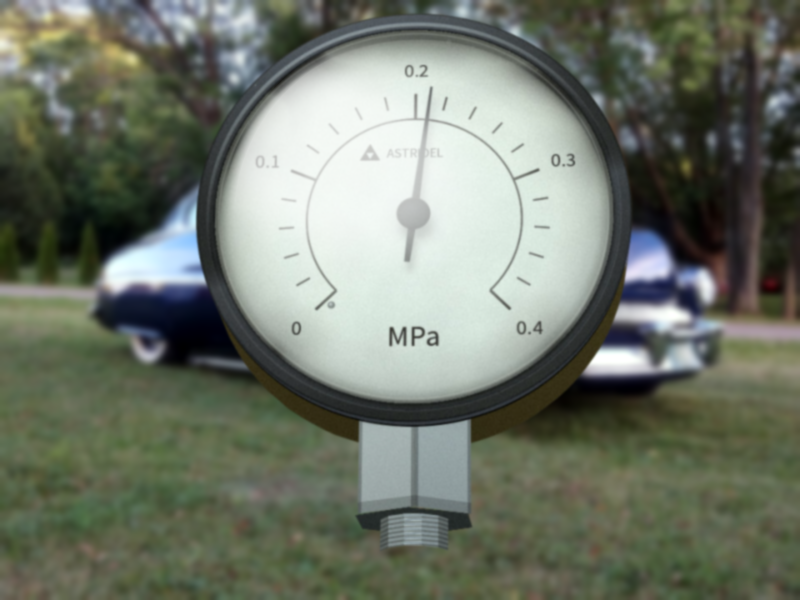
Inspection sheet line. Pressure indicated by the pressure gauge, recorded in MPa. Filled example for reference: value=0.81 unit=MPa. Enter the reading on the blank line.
value=0.21 unit=MPa
